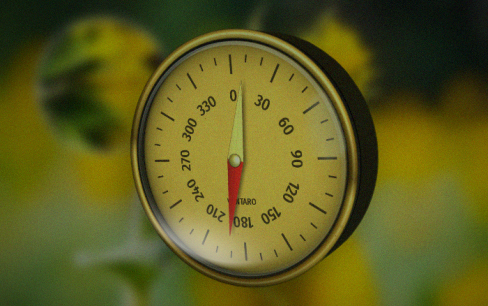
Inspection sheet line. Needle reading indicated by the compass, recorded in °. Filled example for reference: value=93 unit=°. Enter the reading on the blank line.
value=190 unit=°
